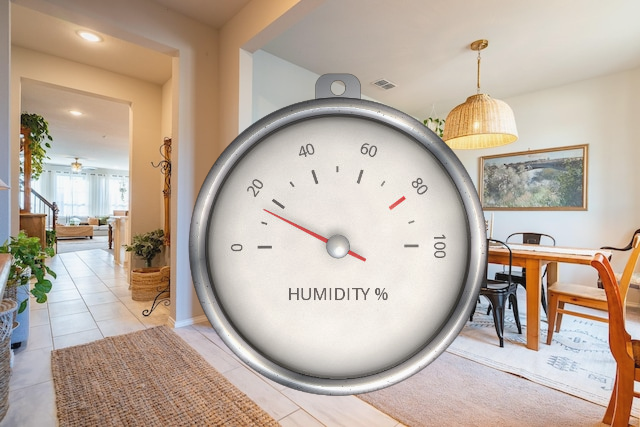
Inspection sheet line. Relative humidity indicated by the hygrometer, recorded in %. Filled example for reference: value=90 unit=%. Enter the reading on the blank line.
value=15 unit=%
